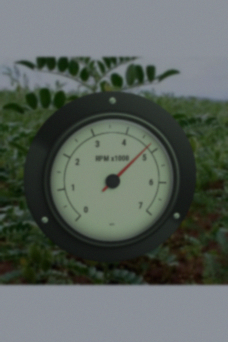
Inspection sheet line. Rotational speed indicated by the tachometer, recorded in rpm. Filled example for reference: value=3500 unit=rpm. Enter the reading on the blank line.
value=4750 unit=rpm
